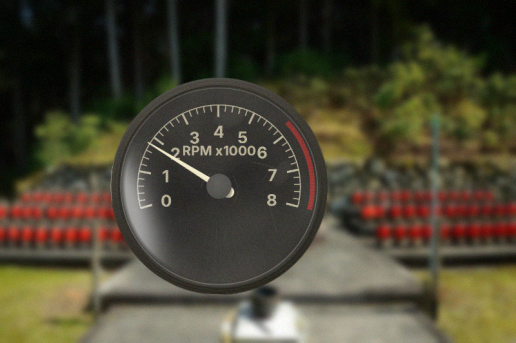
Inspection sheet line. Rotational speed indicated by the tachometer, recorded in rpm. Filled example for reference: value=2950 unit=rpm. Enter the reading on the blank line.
value=1800 unit=rpm
